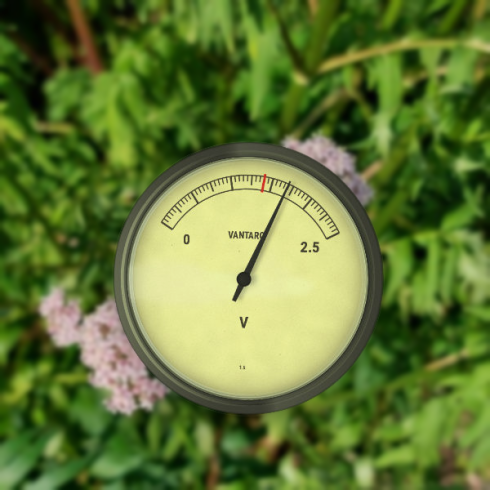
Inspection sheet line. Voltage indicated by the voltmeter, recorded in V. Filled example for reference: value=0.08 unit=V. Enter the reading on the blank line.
value=1.7 unit=V
